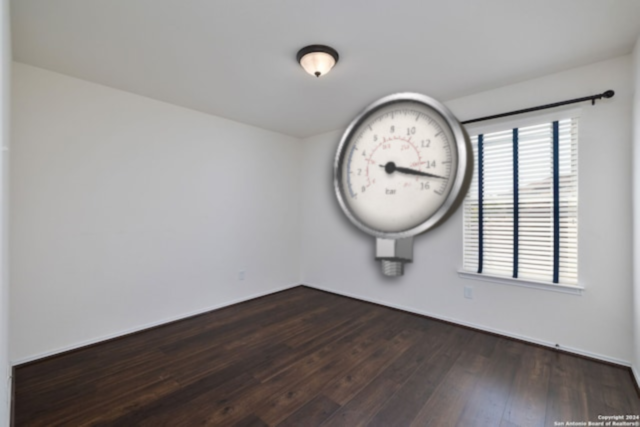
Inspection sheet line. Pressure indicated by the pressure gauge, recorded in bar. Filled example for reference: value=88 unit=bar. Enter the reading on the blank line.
value=15 unit=bar
